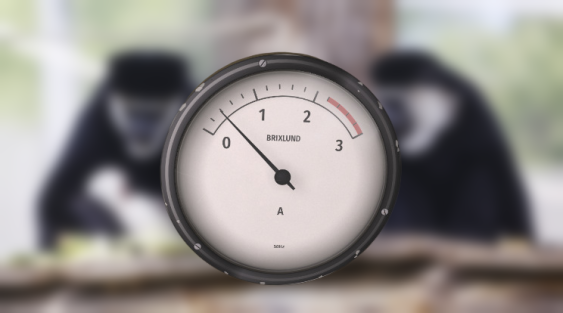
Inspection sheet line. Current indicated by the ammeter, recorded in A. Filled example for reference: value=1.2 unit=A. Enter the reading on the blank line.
value=0.4 unit=A
